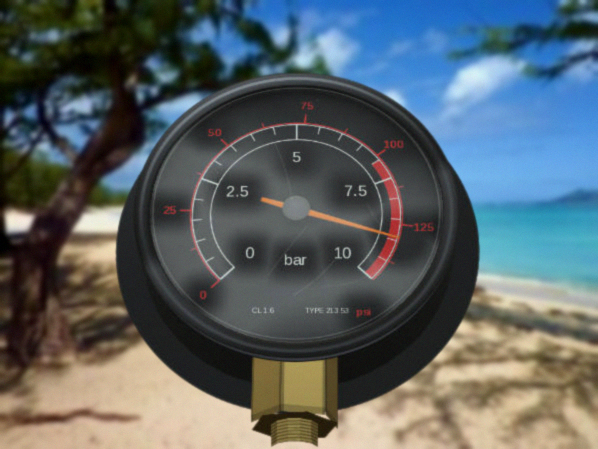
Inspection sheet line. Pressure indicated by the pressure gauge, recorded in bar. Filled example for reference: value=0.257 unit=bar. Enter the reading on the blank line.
value=9 unit=bar
